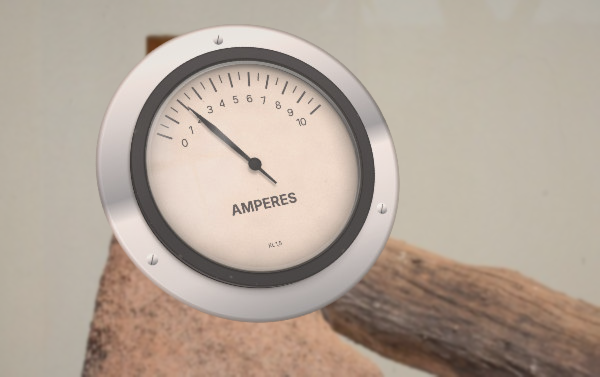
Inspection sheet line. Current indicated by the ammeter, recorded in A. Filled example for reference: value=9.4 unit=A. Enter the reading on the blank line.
value=2 unit=A
